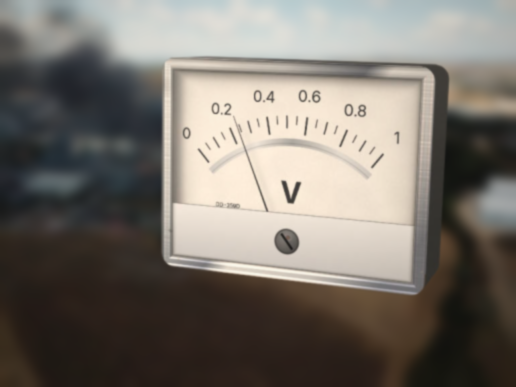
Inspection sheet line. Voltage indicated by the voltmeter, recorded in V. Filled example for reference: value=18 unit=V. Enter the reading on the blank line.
value=0.25 unit=V
